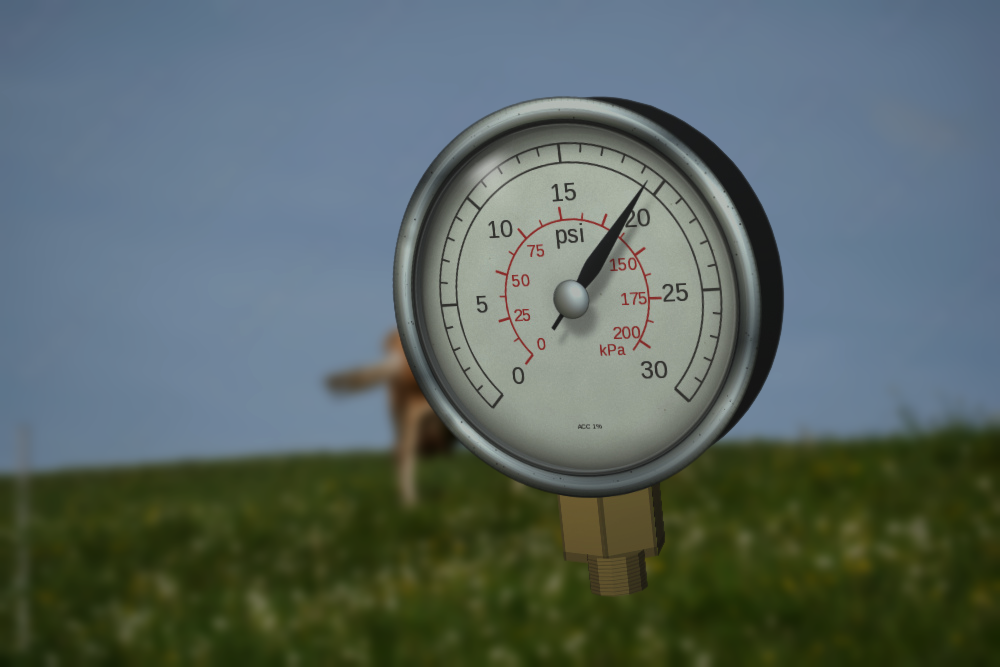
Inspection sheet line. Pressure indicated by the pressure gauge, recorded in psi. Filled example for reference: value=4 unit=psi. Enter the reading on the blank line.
value=19.5 unit=psi
